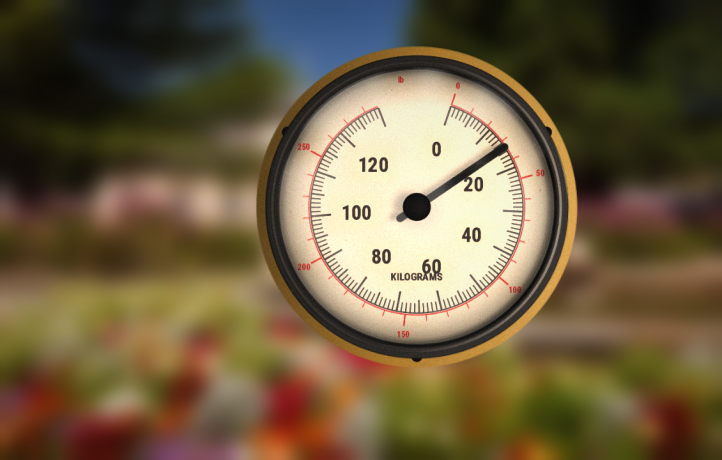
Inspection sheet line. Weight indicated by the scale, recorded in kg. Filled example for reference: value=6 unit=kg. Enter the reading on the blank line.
value=15 unit=kg
